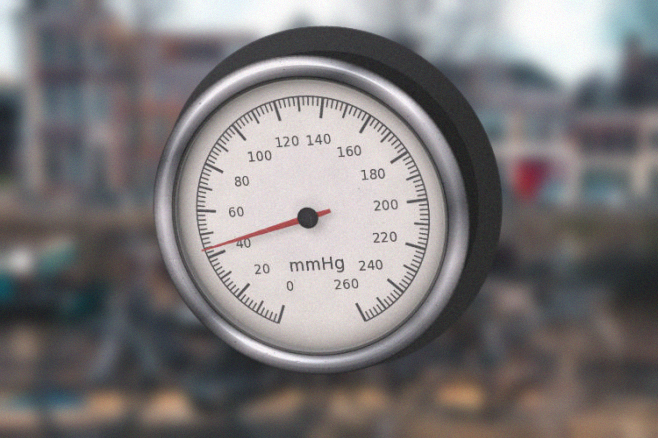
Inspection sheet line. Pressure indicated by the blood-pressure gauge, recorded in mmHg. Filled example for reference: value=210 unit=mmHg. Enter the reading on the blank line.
value=44 unit=mmHg
